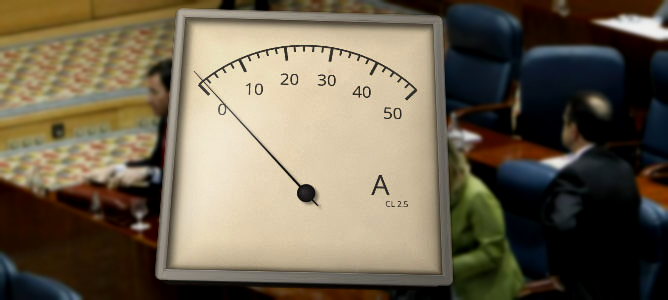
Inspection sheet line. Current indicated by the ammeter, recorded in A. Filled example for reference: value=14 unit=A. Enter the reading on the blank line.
value=1 unit=A
